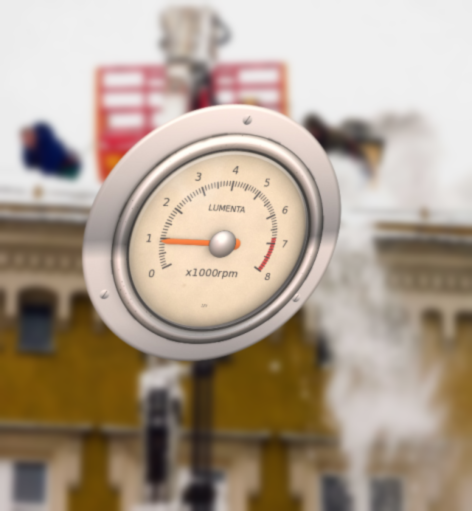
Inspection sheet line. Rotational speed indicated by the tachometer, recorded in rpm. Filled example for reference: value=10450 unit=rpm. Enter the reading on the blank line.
value=1000 unit=rpm
